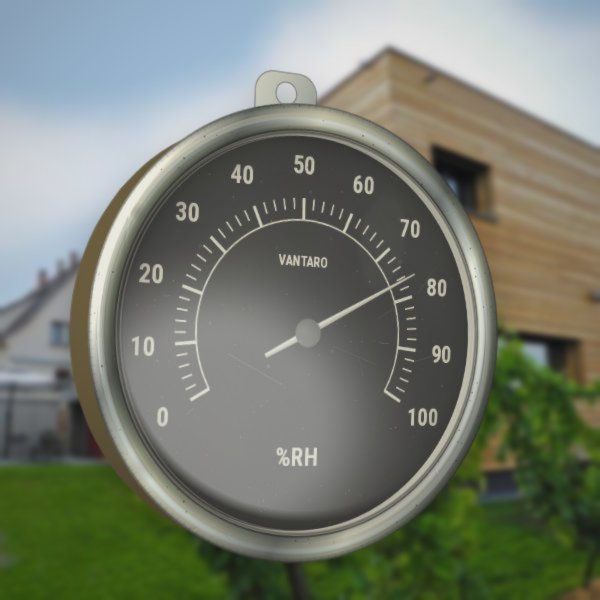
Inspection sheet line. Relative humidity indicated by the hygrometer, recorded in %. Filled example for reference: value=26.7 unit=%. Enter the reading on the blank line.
value=76 unit=%
